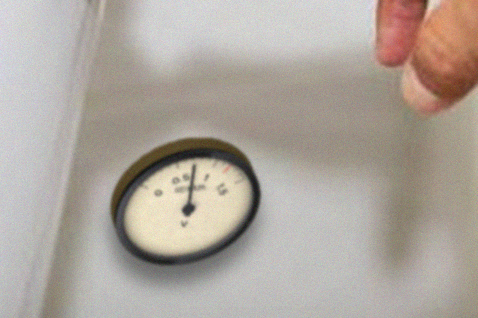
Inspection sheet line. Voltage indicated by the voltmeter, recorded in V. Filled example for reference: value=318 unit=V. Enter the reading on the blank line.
value=0.7 unit=V
